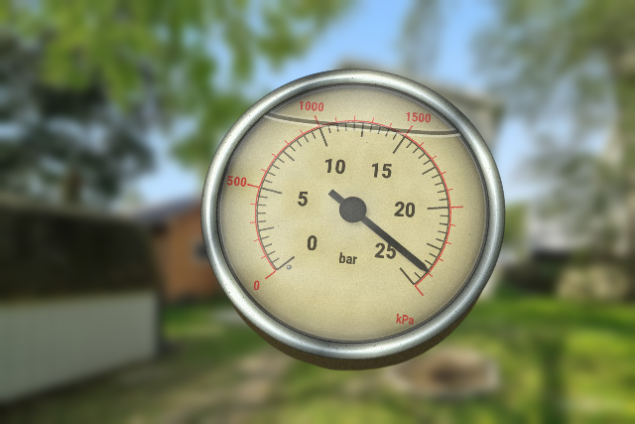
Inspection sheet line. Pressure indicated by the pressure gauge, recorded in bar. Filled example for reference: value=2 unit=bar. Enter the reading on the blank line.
value=24 unit=bar
